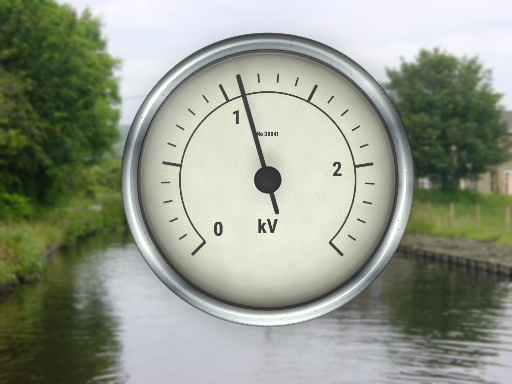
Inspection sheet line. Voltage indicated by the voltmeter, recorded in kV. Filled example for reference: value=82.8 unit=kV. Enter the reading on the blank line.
value=1.1 unit=kV
